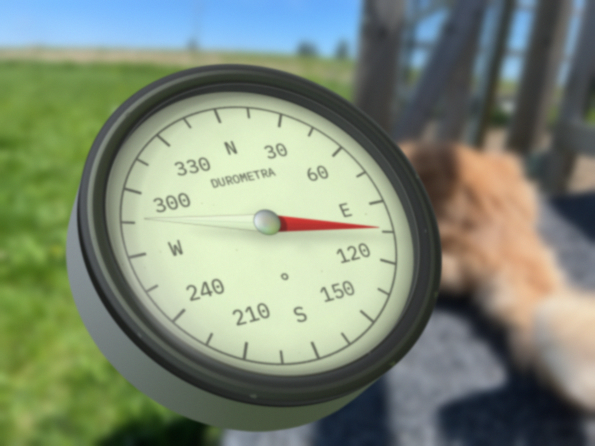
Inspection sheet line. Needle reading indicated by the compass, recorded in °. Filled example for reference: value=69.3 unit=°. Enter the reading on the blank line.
value=105 unit=°
